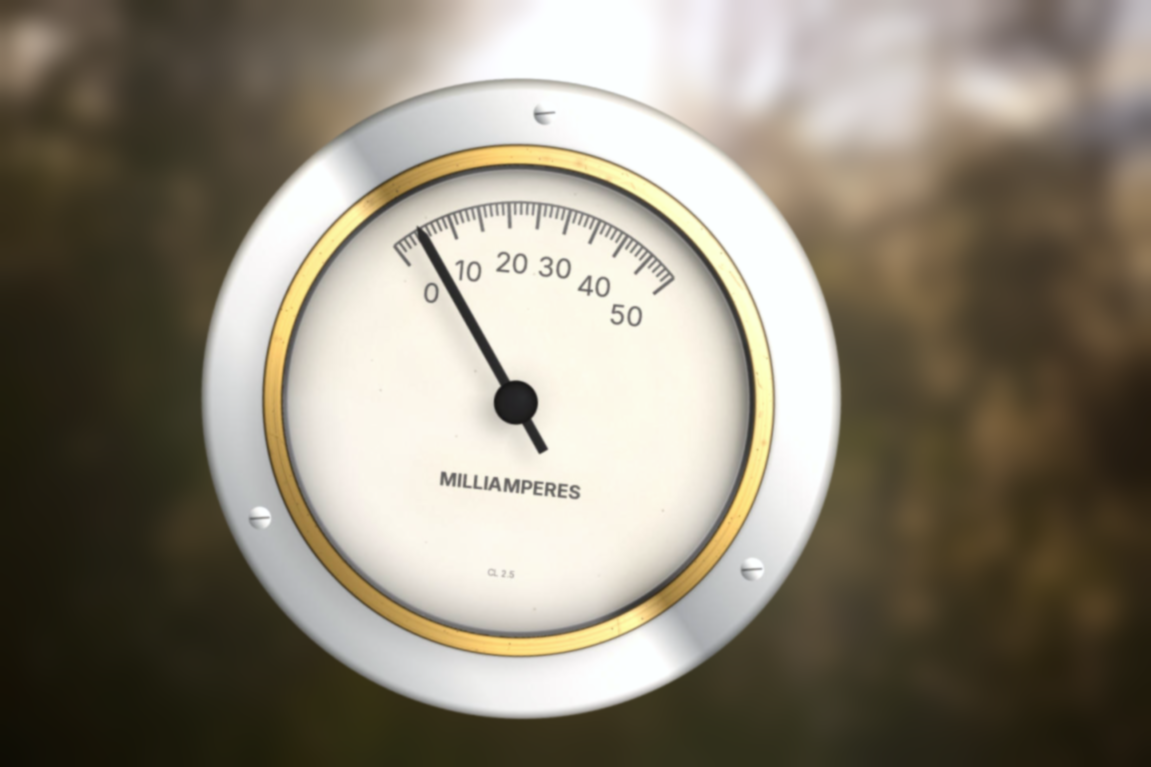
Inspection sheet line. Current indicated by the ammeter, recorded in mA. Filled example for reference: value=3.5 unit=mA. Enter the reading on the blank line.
value=5 unit=mA
